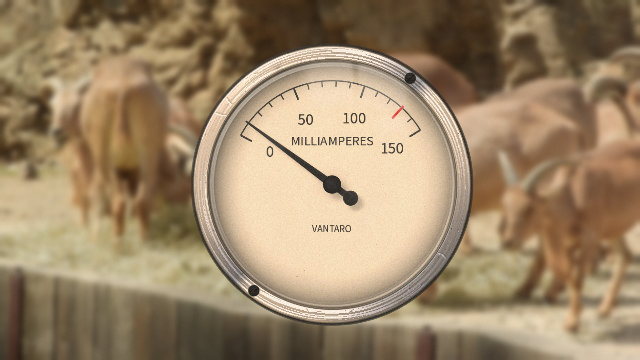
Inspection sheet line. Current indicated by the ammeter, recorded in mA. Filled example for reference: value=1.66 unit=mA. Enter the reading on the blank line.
value=10 unit=mA
